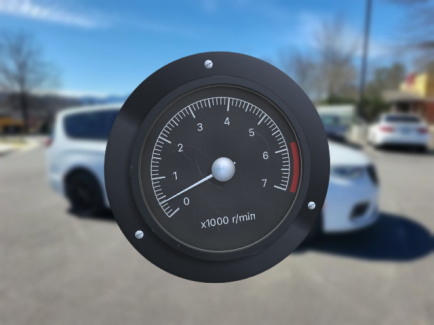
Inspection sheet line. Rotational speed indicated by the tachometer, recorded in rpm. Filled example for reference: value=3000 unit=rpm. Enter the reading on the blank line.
value=400 unit=rpm
